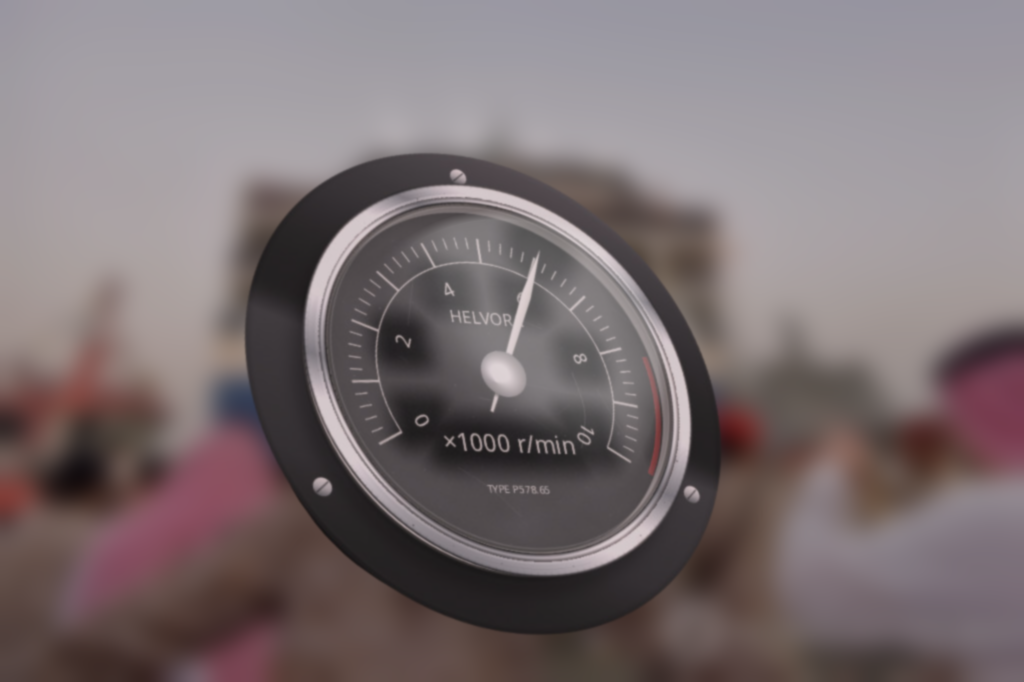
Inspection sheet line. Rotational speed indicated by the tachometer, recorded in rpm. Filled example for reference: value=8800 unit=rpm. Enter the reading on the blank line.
value=6000 unit=rpm
